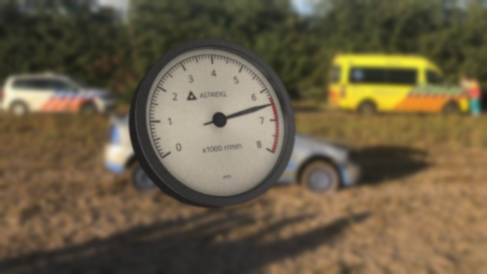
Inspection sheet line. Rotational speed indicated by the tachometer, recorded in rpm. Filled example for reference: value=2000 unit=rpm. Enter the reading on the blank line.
value=6500 unit=rpm
